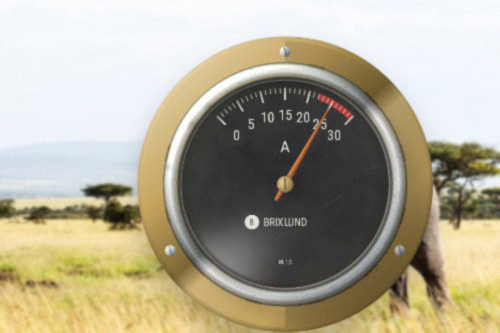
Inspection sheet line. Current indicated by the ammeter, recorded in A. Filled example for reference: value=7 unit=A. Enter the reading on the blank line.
value=25 unit=A
